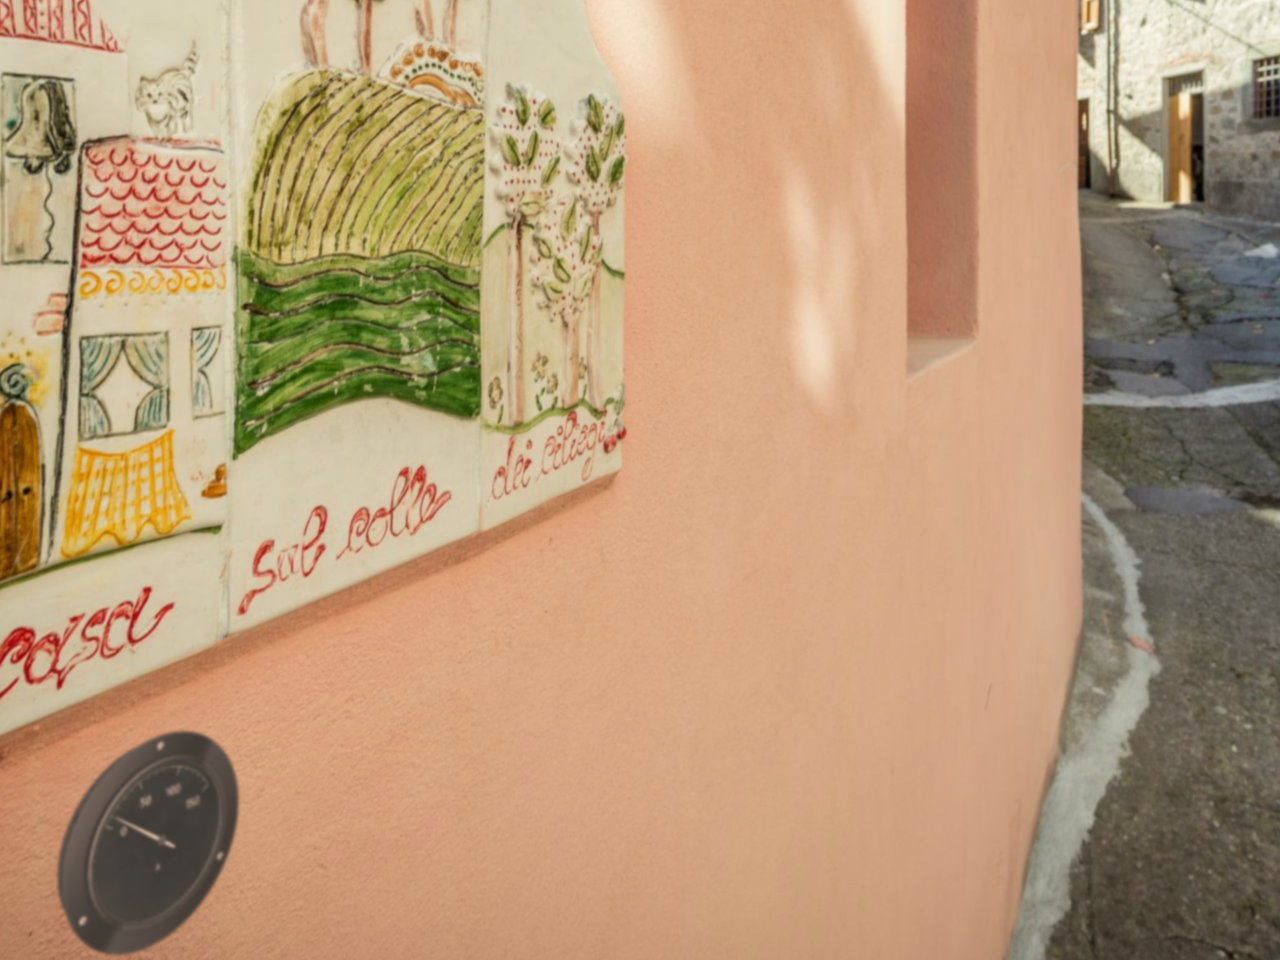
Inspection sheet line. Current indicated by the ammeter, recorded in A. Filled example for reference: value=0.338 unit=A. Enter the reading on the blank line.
value=10 unit=A
